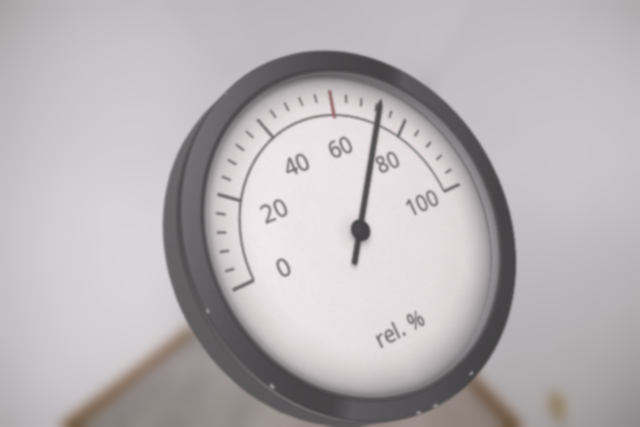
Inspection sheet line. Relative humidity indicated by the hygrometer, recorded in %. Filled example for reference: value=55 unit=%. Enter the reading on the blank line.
value=72 unit=%
